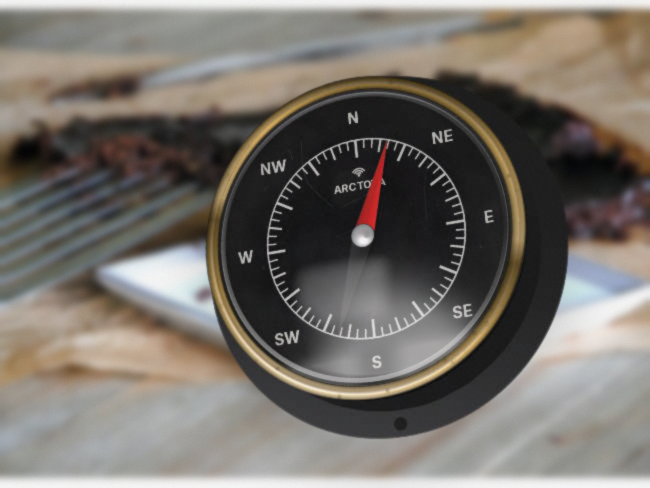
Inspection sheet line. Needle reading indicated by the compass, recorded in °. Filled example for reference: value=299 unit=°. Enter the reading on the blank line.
value=20 unit=°
